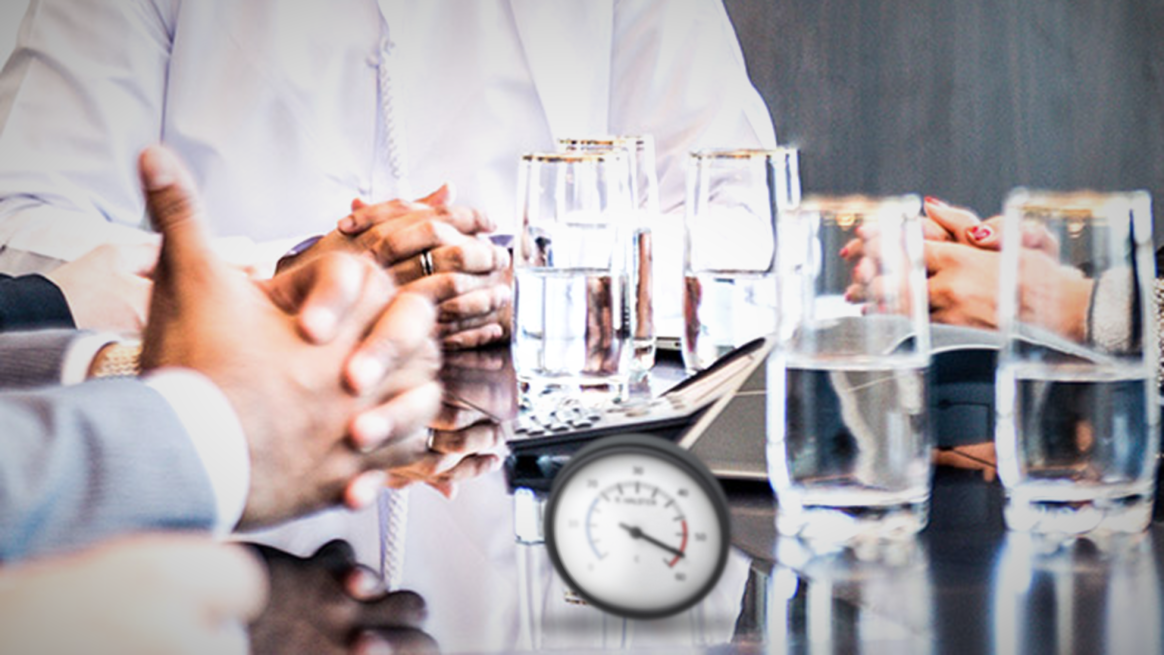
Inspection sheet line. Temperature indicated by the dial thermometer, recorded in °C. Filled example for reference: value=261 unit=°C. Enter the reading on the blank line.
value=55 unit=°C
